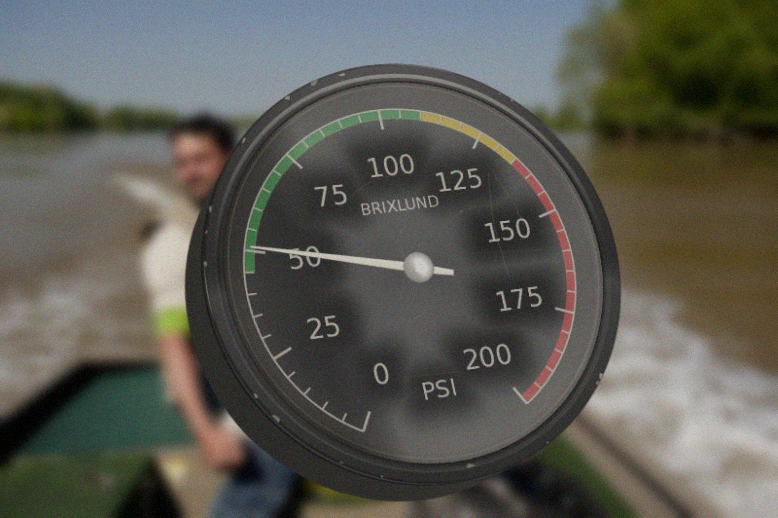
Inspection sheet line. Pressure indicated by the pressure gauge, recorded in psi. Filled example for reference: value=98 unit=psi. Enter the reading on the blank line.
value=50 unit=psi
